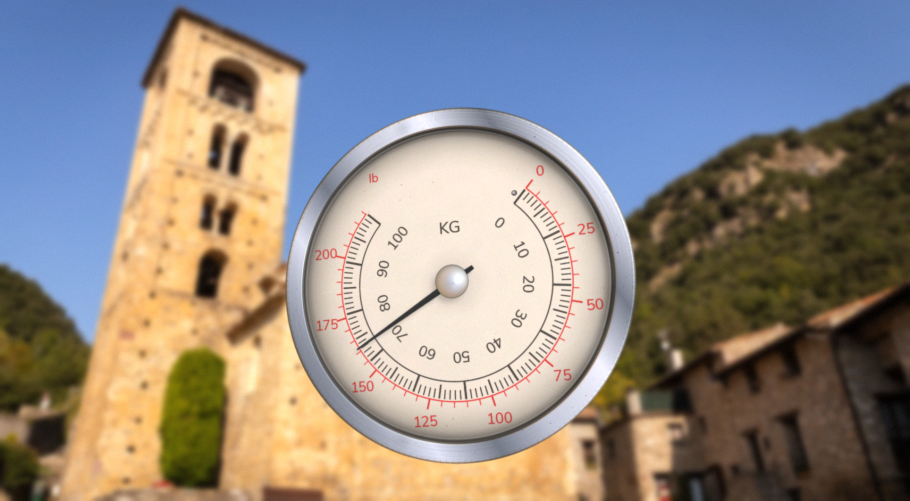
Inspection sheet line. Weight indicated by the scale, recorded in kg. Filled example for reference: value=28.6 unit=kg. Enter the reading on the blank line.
value=73 unit=kg
